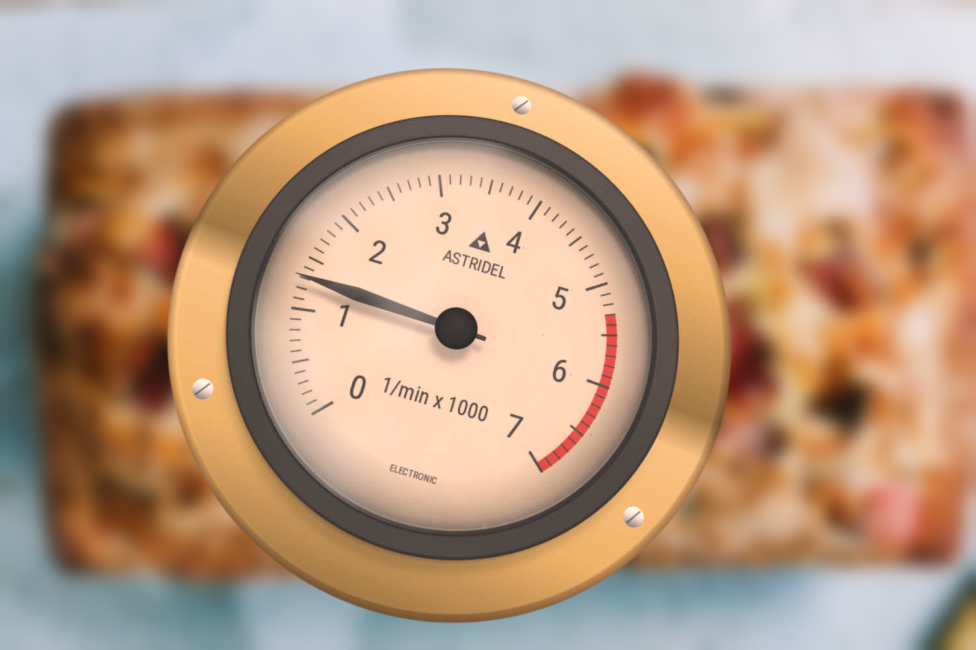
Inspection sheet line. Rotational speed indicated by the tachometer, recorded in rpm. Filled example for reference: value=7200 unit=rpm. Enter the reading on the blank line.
value=1300 unit=rpm
